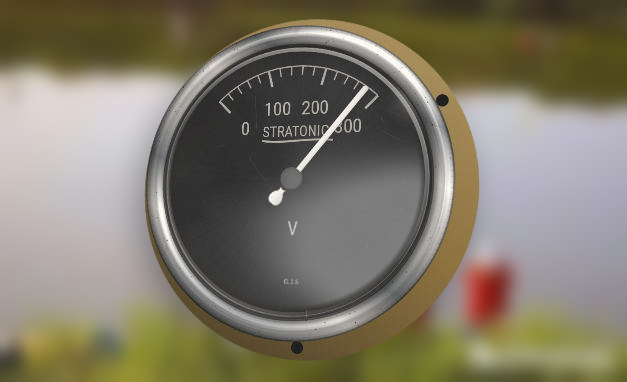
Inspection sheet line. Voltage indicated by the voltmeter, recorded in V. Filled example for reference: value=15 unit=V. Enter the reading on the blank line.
value=280 unit=V
